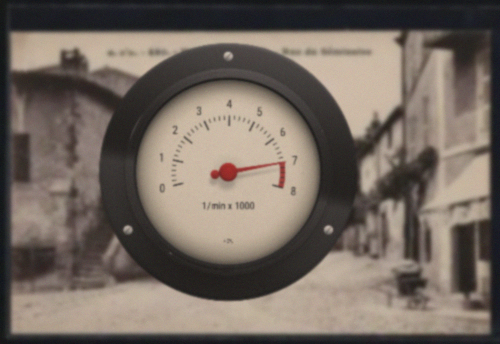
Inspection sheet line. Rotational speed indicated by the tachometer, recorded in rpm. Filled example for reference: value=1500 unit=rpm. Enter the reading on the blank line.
value=7000 unit=rpm
